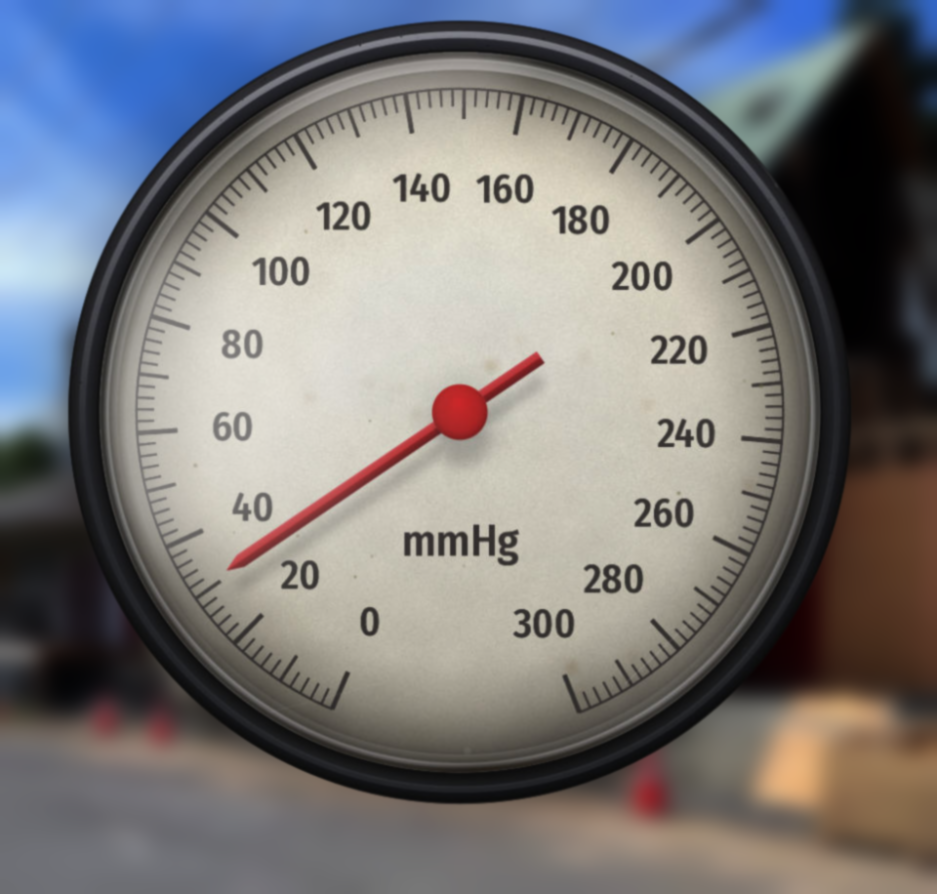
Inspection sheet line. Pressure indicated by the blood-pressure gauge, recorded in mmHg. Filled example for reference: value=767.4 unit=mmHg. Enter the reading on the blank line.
value=31 unit=mmHg
